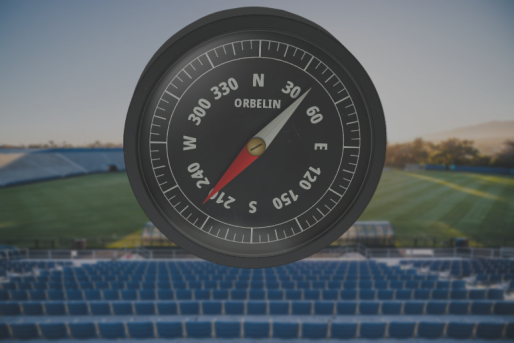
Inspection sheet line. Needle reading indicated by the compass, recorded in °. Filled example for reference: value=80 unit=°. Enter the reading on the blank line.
value=220 unit=°
